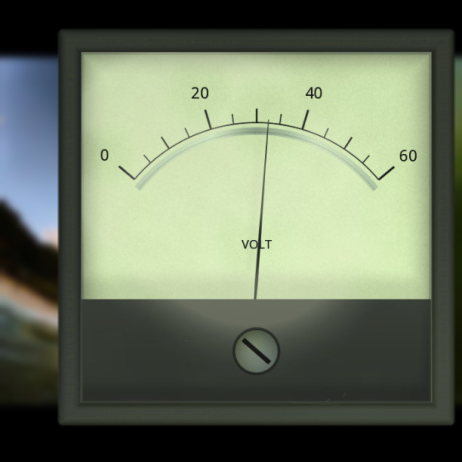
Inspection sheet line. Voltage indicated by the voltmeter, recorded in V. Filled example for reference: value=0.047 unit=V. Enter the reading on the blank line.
value=32.5 unit=V
